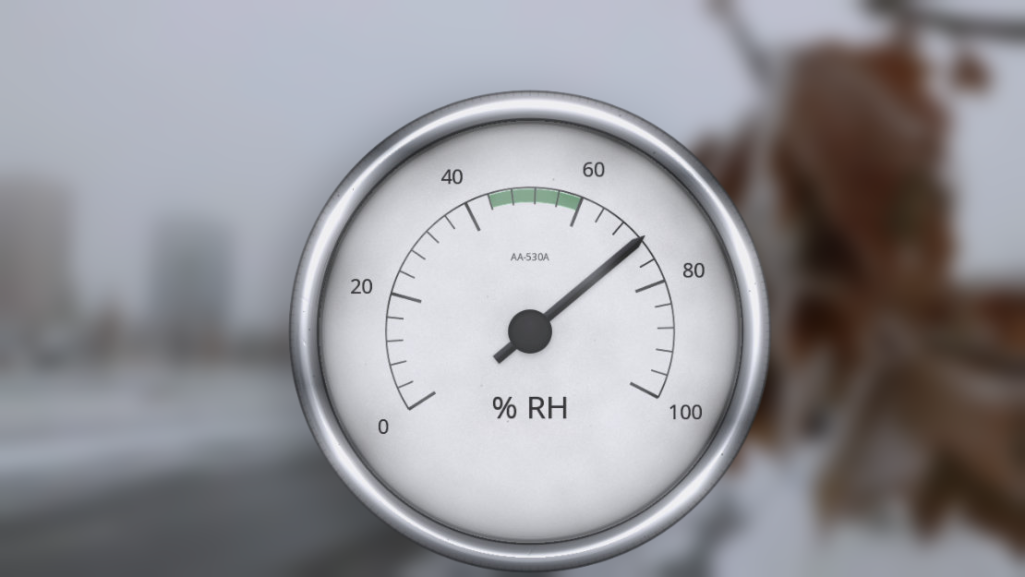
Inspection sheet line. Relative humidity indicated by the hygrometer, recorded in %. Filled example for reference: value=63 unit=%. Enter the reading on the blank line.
value=72 unit=%
